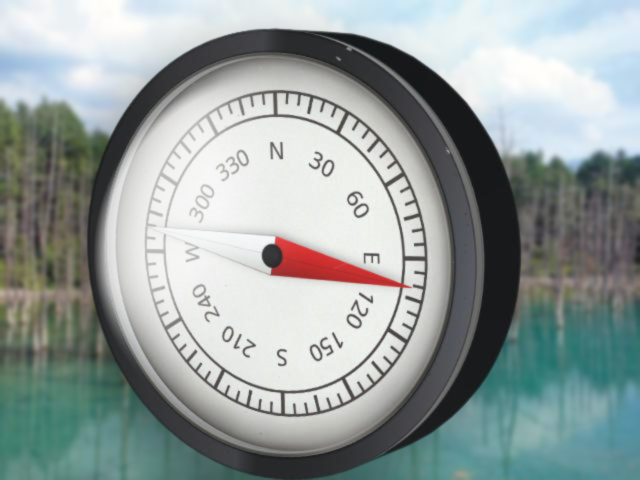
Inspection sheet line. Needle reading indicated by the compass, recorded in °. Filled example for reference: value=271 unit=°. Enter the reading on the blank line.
value=100 unit=°
